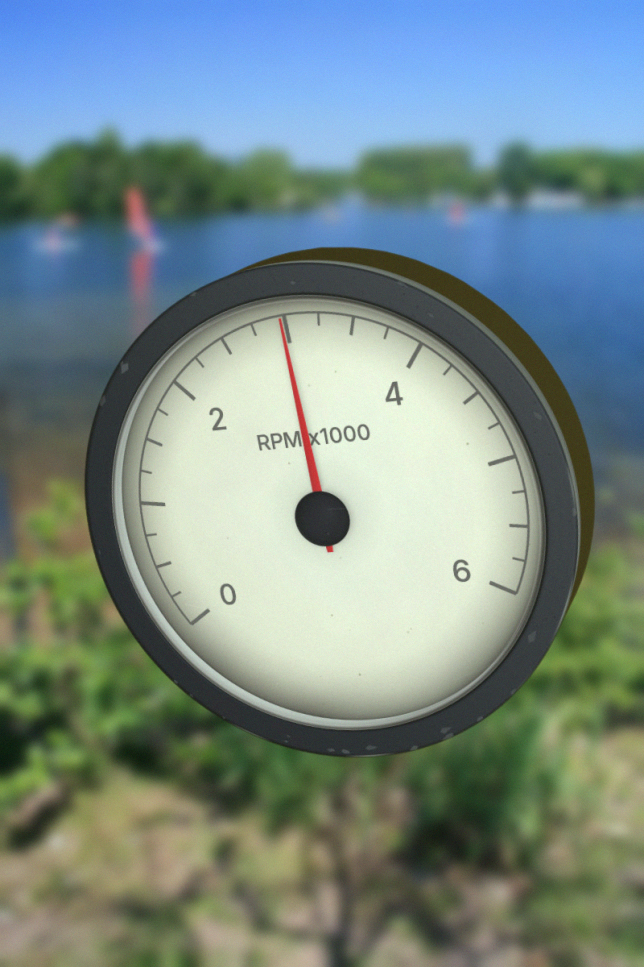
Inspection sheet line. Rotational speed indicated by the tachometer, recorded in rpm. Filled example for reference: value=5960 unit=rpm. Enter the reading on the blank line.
value=3000 unit=rpm
